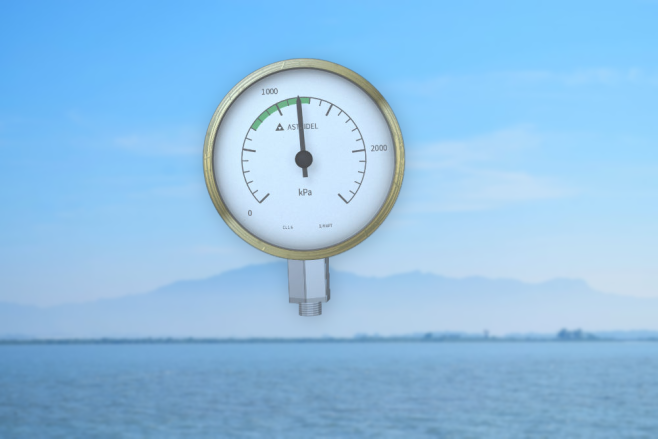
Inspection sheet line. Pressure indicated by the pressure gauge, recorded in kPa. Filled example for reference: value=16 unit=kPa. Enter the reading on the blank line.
value=1200 unit=kPa
